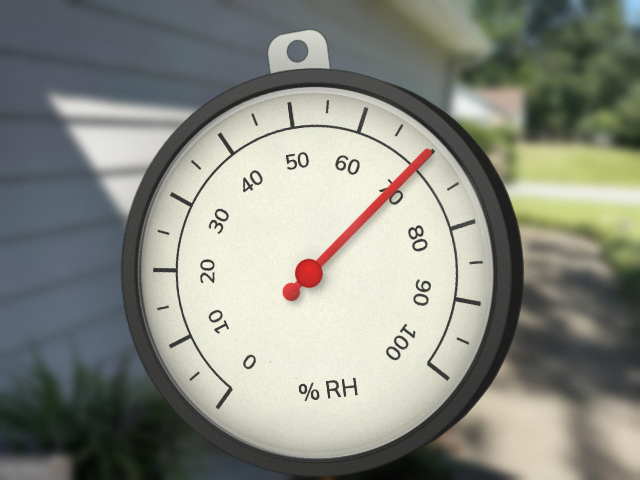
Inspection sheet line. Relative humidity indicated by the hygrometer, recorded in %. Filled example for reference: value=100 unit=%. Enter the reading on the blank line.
value=70 unit=%
